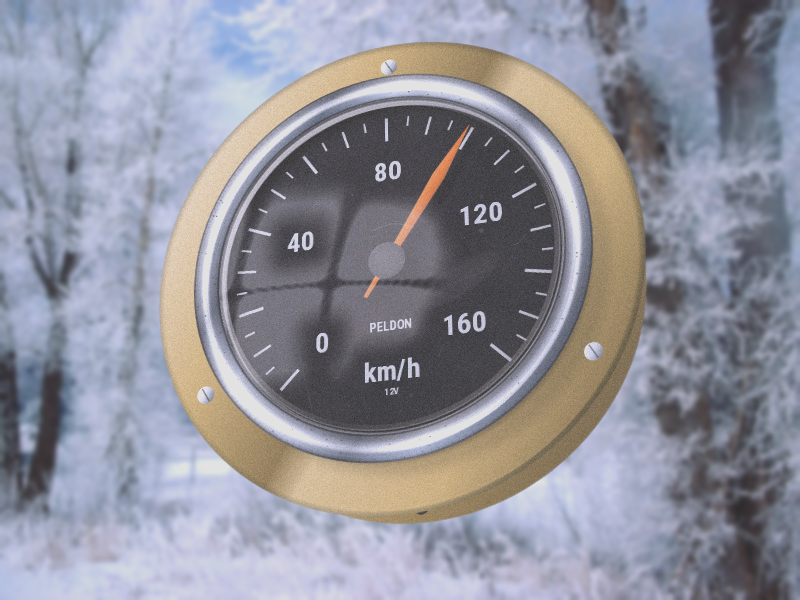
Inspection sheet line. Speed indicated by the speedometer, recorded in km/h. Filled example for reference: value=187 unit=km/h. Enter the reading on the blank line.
value=100 unit=km/h
